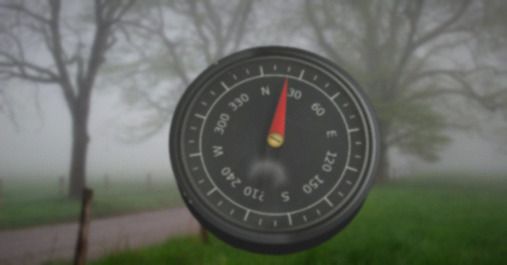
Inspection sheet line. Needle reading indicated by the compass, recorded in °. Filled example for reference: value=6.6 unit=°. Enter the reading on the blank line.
value=20 unit=°
